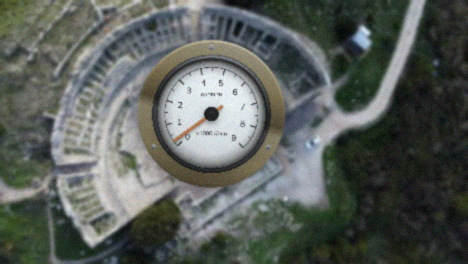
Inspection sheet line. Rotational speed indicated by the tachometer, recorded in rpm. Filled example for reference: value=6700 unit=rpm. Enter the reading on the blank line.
value=250 unit=rpm
